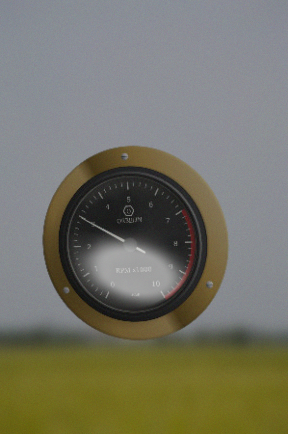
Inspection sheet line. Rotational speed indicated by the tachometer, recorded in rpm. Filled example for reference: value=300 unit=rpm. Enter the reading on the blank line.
value=3000 unit=rpm
